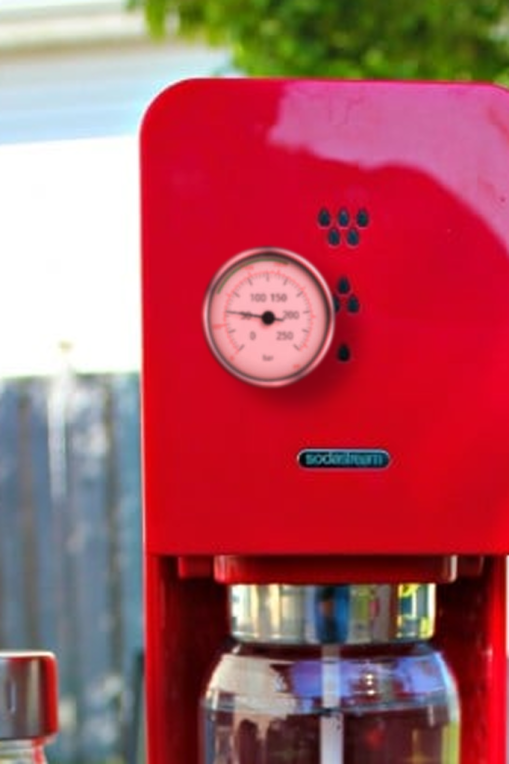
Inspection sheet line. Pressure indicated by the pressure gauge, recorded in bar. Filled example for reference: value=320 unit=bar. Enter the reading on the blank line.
value=50 unit=bar
